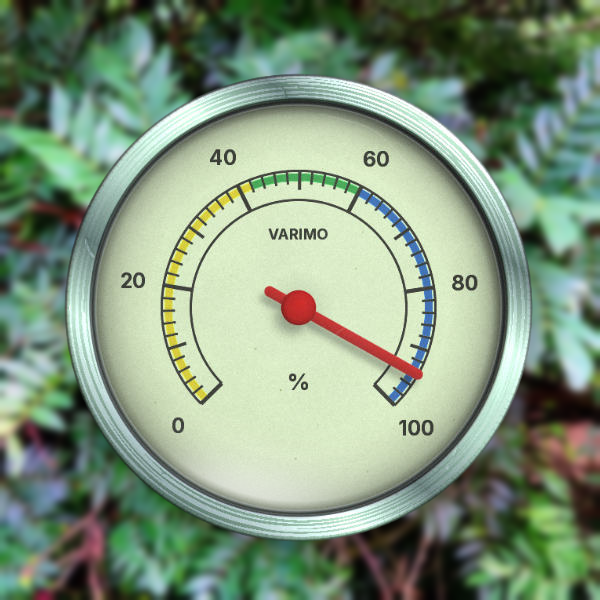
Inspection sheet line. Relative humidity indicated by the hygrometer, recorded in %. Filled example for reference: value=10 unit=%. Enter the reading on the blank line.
value=94 unit=%
